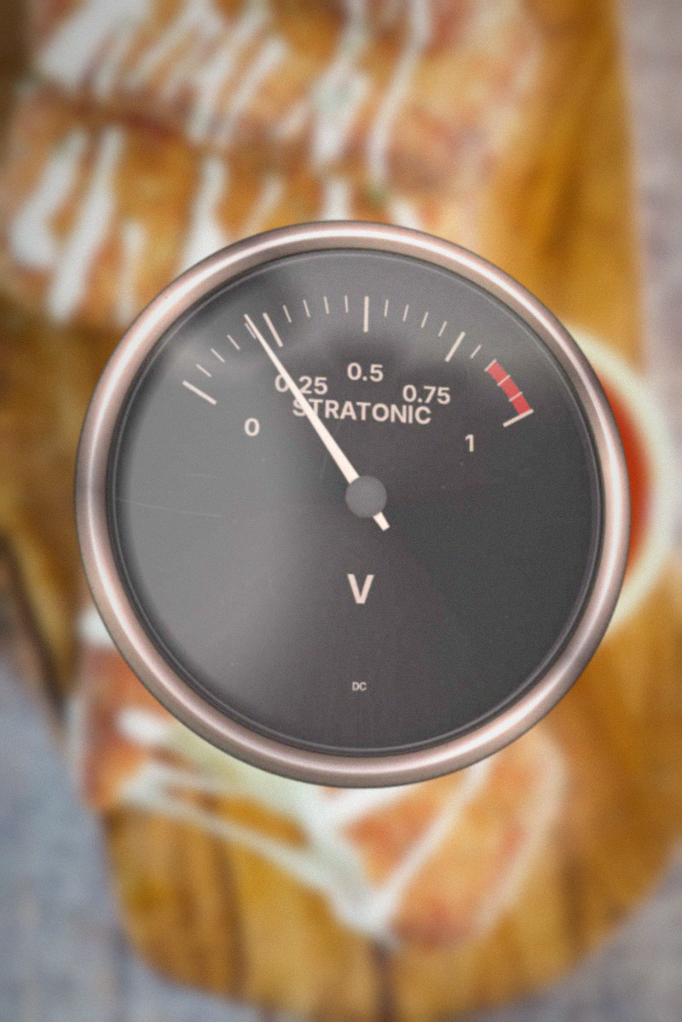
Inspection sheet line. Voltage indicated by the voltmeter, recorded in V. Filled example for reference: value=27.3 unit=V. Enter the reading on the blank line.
value=0.2 unit=V
